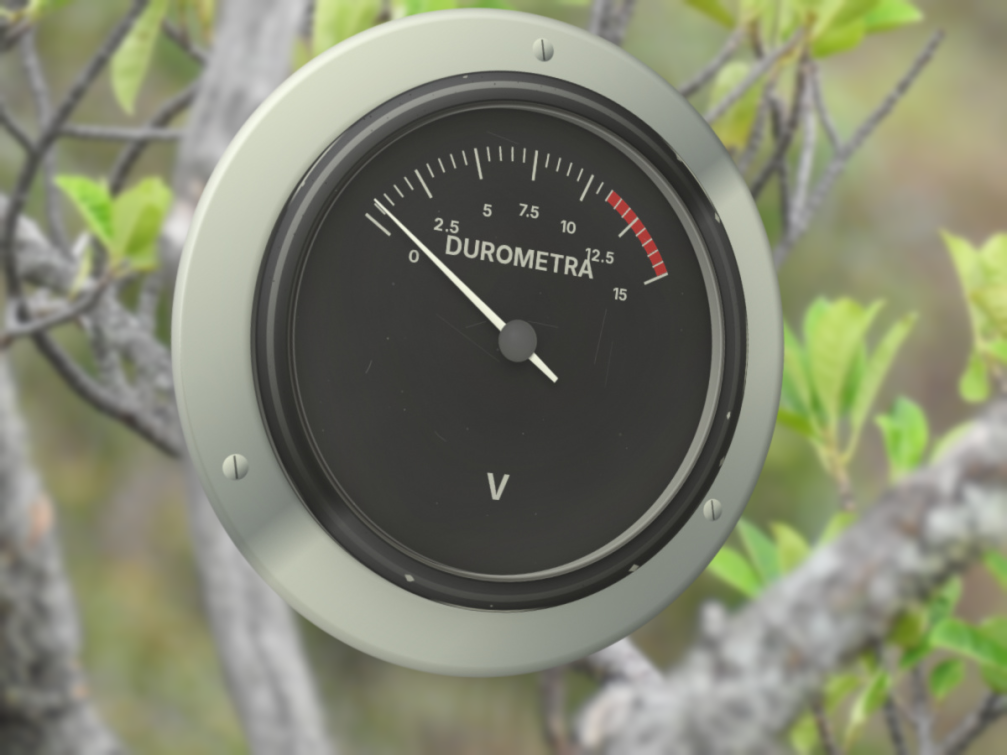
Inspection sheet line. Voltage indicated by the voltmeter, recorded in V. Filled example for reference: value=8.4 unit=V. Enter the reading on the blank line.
value=0.5 unit=V
